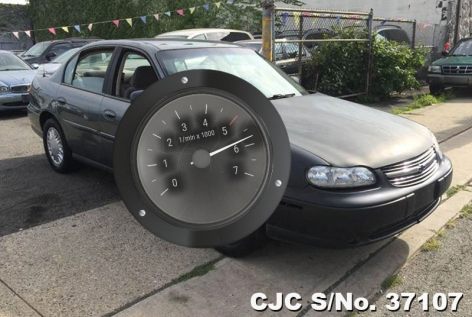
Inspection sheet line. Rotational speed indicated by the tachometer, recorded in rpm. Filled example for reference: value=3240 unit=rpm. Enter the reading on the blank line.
value=5750 unit=rpm
